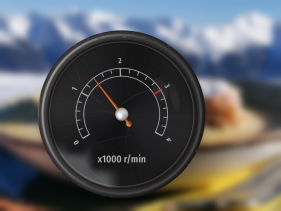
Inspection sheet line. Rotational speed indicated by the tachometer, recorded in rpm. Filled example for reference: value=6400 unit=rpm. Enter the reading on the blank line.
value=1400 unit=rpm
